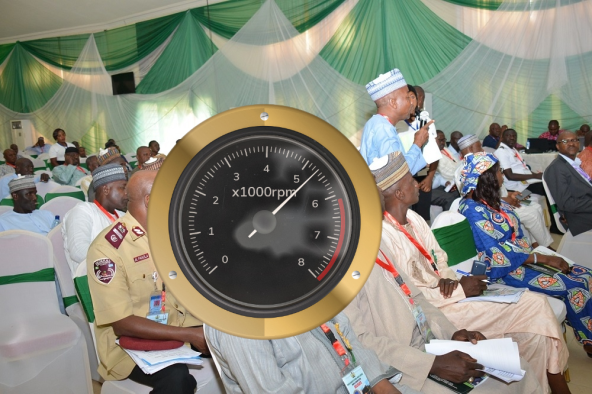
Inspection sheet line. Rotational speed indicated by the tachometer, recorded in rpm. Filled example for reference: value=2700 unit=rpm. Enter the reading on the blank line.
value=5300 unit=rpm
